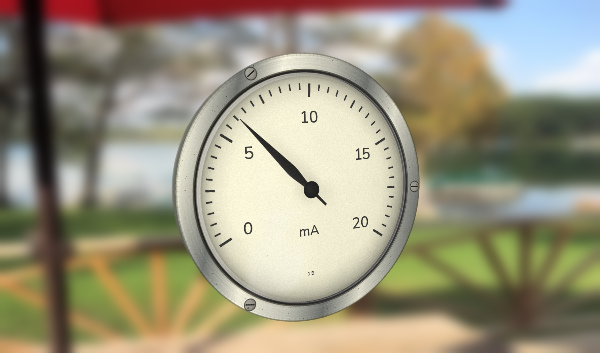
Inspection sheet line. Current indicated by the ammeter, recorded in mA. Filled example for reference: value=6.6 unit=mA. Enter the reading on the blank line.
value=6 unit=mA
